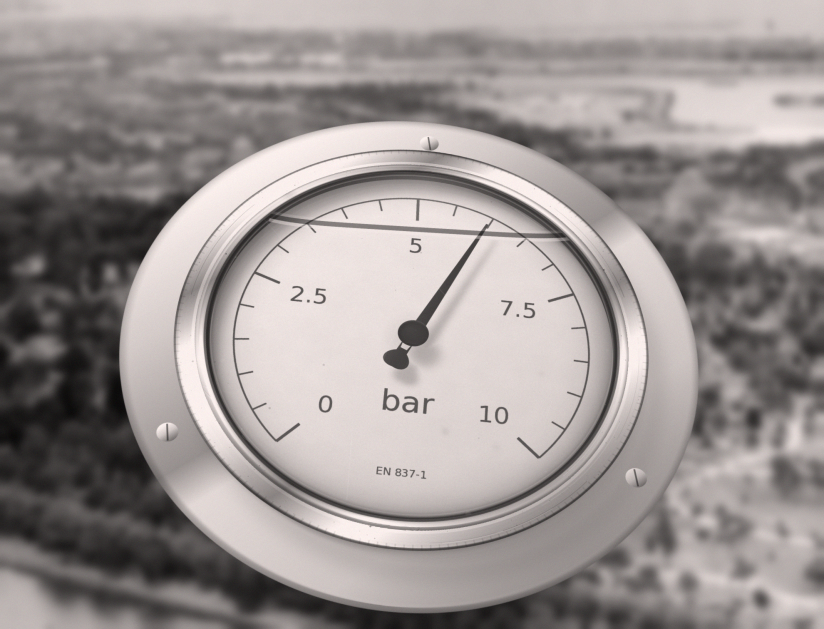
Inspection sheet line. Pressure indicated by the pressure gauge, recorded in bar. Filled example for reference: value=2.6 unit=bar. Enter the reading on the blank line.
value=6 unit=bar
